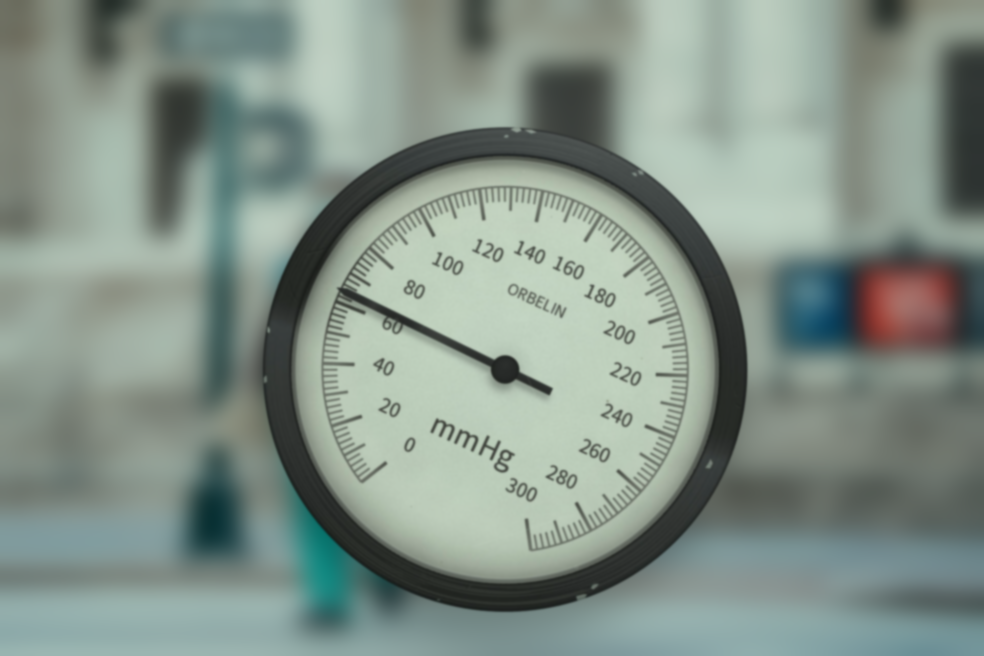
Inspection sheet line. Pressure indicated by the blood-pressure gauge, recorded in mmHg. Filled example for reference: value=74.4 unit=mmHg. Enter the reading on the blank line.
value=64 unit=mmHg
